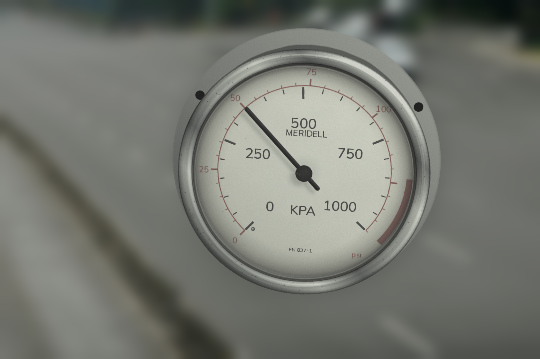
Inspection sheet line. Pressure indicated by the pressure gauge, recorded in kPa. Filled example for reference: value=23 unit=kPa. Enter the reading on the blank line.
value=350 unit=kPa
